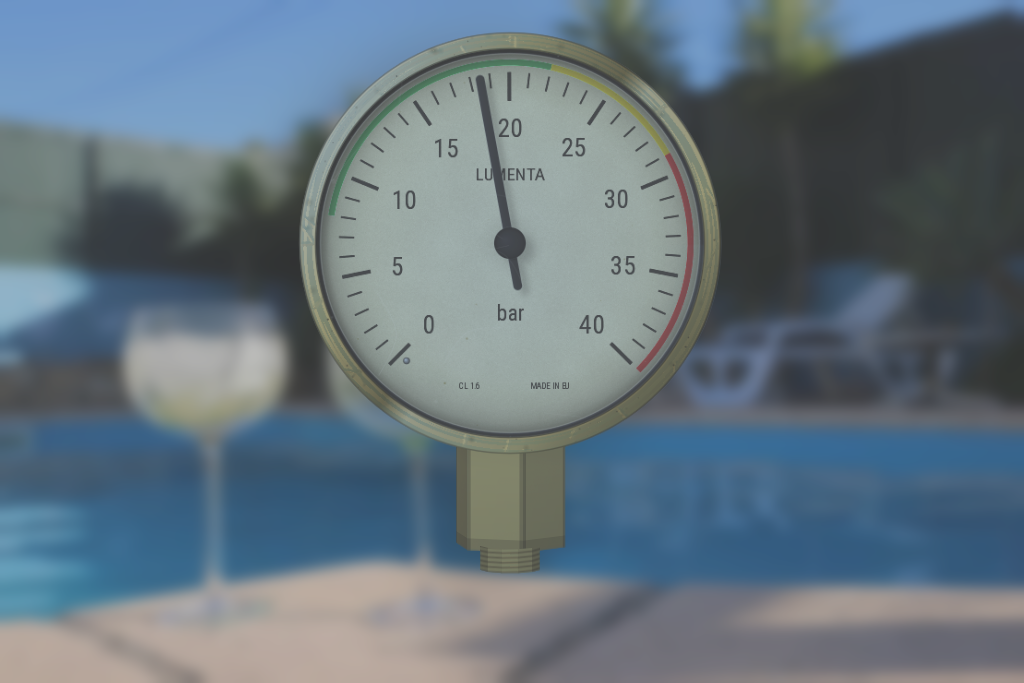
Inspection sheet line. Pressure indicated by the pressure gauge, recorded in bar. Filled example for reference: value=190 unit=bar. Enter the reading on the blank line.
value=18.5 unit=bar
